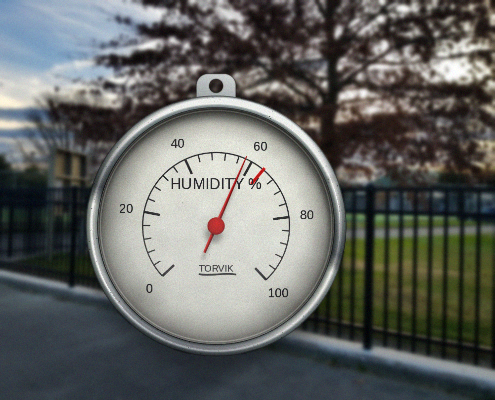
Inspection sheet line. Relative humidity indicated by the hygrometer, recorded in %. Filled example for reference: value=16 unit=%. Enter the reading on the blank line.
value=58 unit=%
